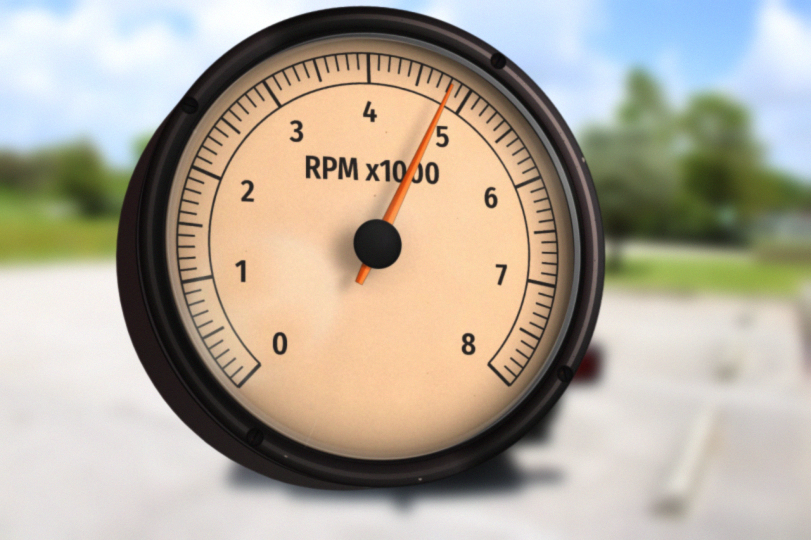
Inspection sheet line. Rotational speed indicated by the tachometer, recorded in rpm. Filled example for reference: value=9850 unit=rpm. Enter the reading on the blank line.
value=4800 unit=rpm
